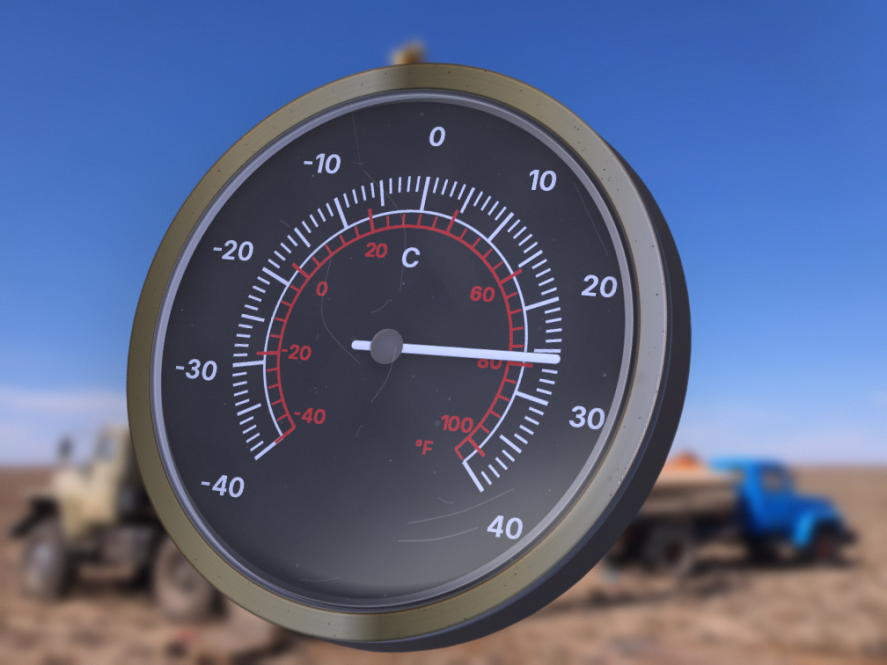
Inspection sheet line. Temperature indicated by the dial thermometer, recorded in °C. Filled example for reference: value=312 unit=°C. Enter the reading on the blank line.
value=26 unit=°C
